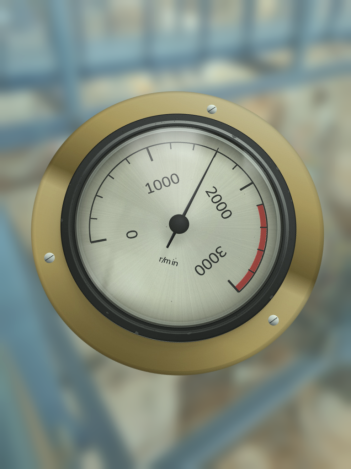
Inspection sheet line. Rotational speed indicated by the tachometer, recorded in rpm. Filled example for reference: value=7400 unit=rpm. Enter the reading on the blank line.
value=1600 unit=rpm
